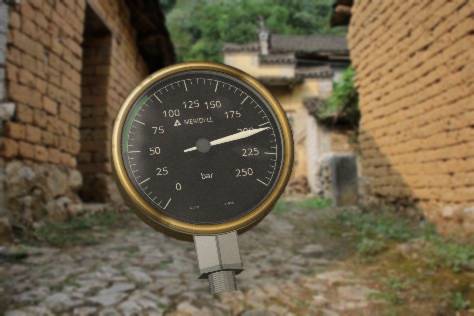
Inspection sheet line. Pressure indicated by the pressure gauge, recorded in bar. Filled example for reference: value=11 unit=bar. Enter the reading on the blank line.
value=205 unit=bar
